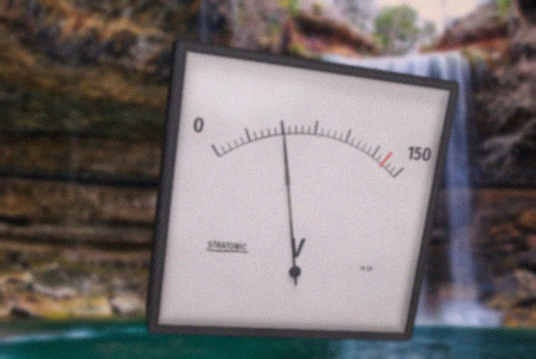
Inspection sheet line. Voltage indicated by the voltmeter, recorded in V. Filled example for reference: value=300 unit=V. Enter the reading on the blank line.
value=50 unit=V
